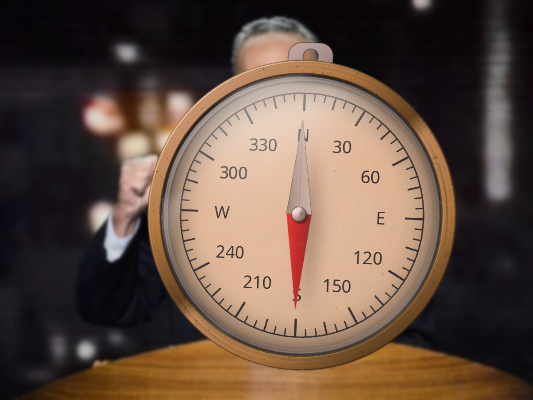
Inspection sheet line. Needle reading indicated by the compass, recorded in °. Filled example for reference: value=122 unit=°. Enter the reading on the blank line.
value=180 unit=°
